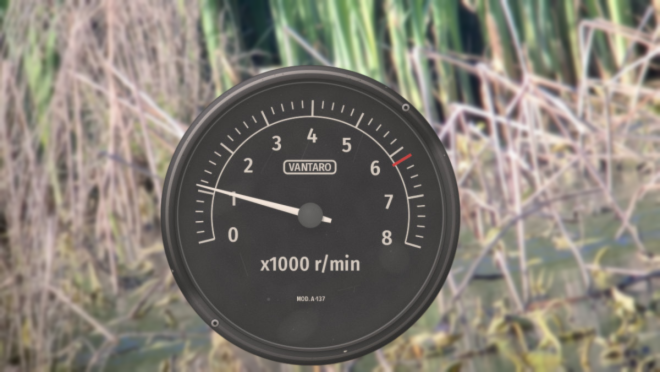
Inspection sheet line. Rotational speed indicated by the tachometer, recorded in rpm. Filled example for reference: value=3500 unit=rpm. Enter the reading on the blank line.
value=1100 unit=rpm
